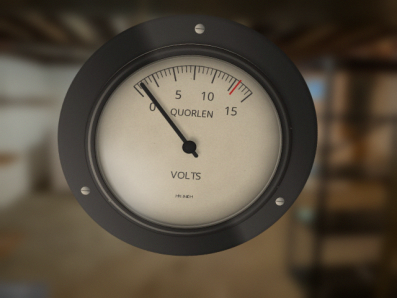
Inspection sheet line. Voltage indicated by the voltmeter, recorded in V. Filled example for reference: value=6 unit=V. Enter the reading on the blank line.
value=1 unit=V
